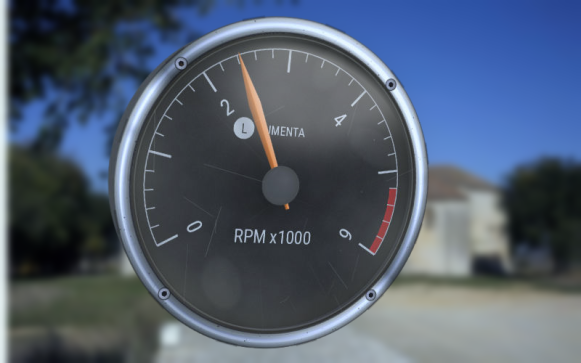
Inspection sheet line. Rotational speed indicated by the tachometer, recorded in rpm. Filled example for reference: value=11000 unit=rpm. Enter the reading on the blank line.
value=2400 unit=rpm
